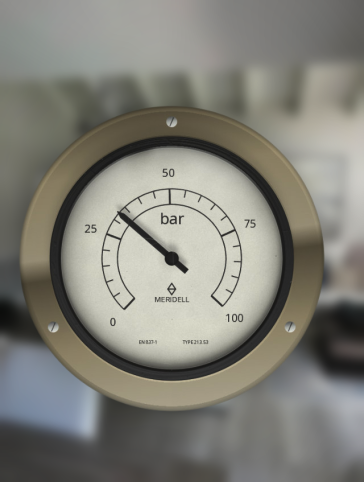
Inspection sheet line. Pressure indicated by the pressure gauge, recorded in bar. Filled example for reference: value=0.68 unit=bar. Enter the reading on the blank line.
value=32.5 unit=bar
